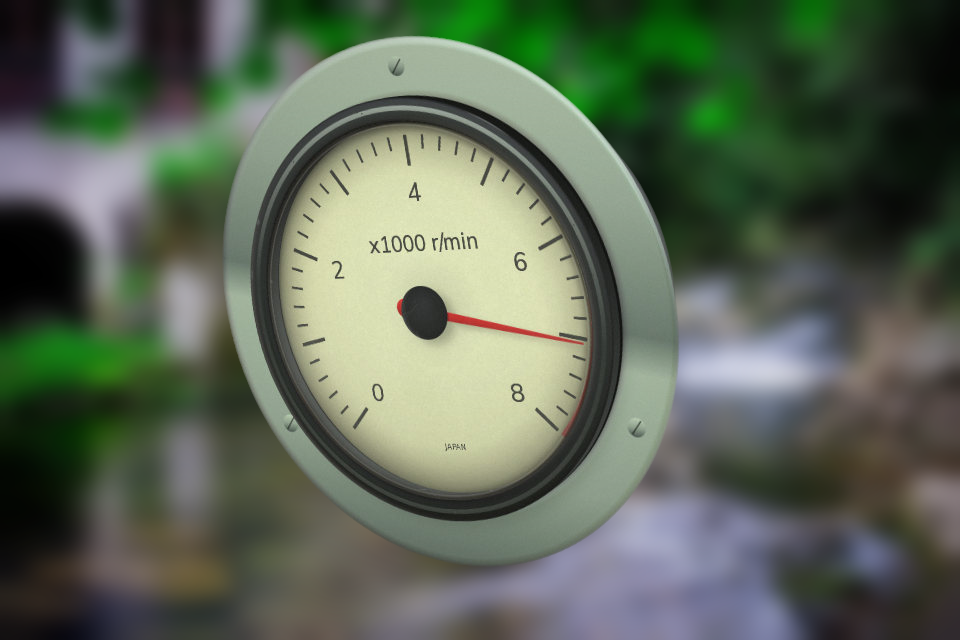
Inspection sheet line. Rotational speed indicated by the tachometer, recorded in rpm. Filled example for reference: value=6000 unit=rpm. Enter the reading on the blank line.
value=7000 unit=rpm
